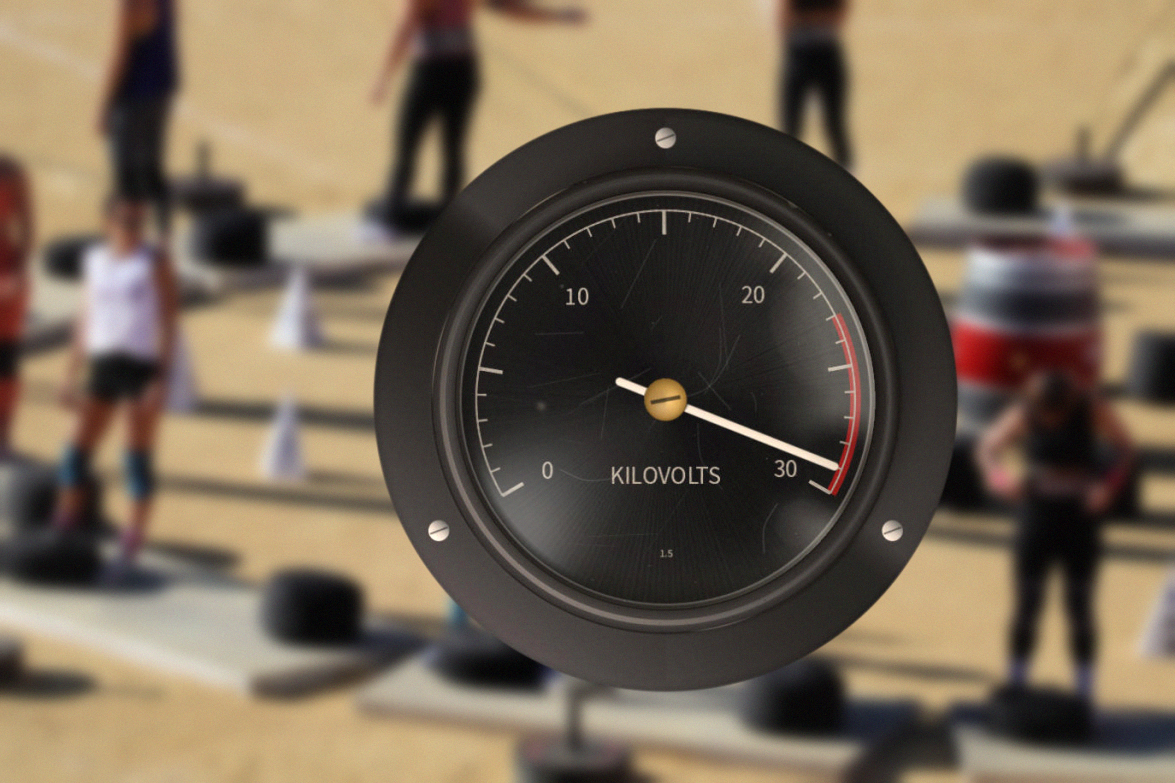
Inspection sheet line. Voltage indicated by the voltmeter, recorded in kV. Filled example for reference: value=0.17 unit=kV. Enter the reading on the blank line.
value=29 unit=kV
